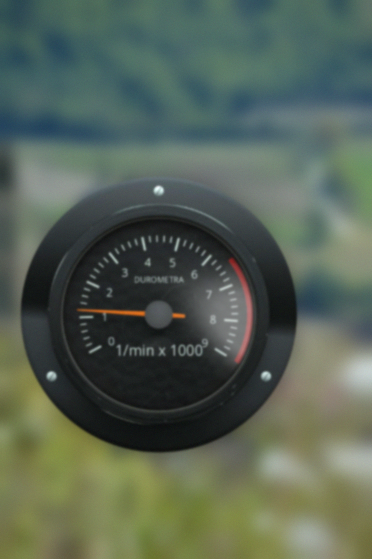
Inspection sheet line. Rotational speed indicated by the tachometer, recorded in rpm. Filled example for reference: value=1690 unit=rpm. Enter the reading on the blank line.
value=1200 unit=rpm
